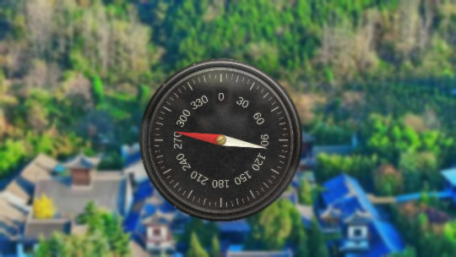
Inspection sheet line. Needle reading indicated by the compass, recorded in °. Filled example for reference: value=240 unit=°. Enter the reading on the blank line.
value=280 unit=°
